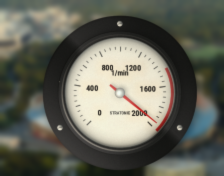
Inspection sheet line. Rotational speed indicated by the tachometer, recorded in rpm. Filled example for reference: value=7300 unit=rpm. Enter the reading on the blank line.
value=1950 unit=rpm
